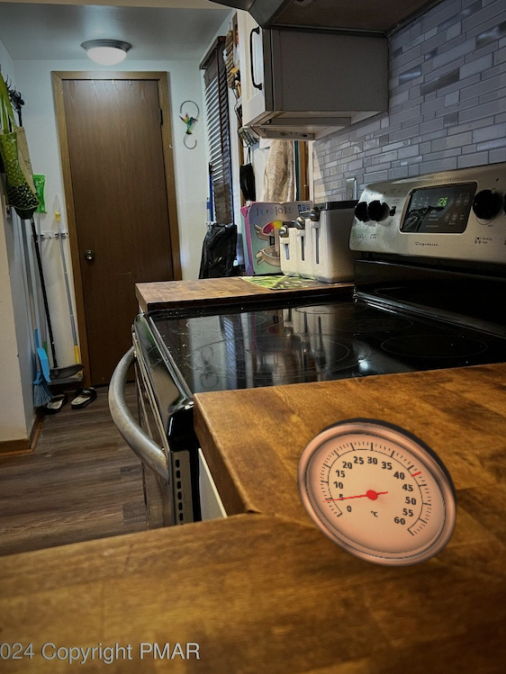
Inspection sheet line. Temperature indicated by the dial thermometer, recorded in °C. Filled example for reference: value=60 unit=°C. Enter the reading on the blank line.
value=5 unit=°C
